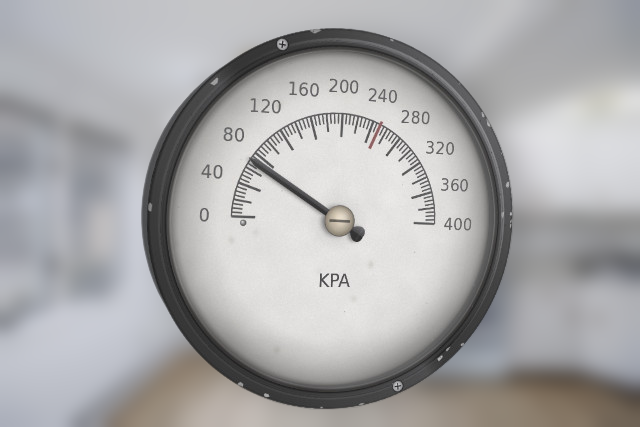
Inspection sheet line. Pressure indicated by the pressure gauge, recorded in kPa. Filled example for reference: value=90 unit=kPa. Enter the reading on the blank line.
value=70 unit=kPa
